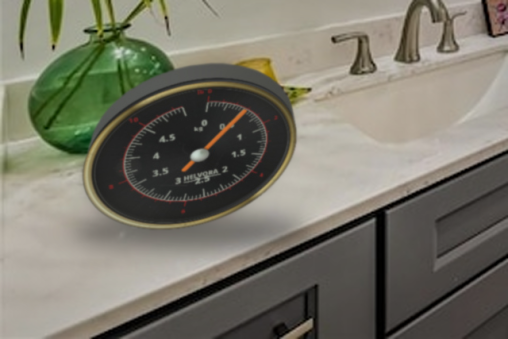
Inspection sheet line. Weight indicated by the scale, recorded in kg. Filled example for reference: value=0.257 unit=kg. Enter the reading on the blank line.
value=0.5 unit=kg
